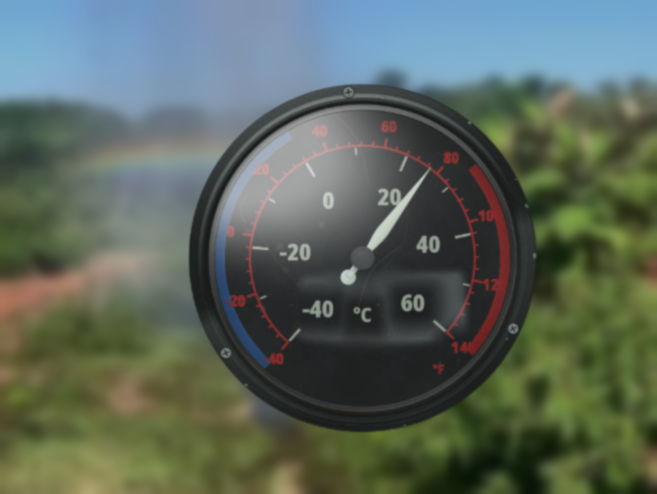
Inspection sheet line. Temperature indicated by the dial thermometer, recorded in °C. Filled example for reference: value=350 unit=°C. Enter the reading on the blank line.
value=25 unit=°C
